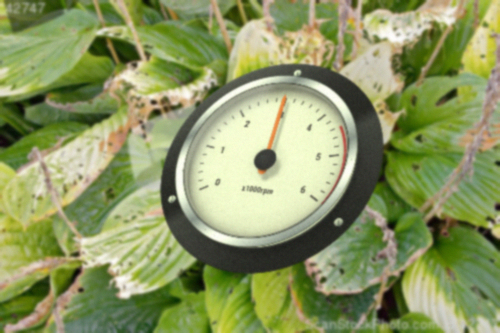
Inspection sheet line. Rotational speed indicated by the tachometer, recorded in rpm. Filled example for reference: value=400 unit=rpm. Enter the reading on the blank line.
value=3000 unit=rpm
